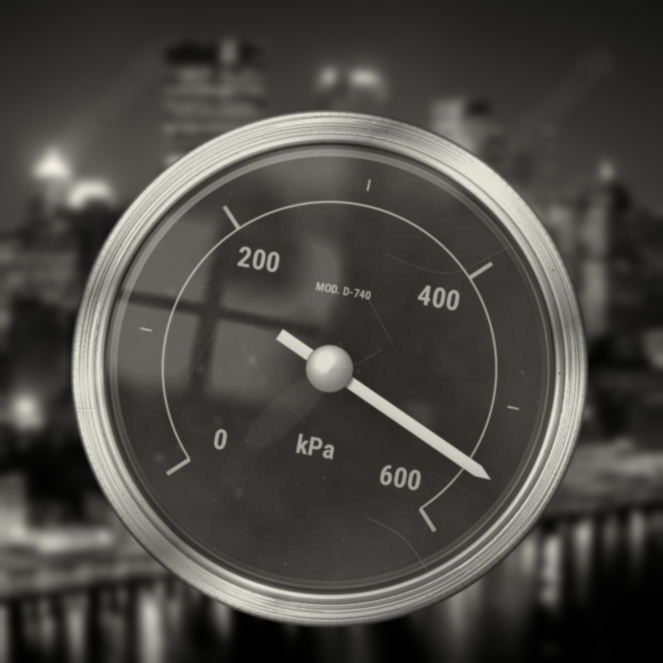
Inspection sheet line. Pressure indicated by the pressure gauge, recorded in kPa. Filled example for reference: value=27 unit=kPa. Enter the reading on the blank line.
value=550 unit=kPa
